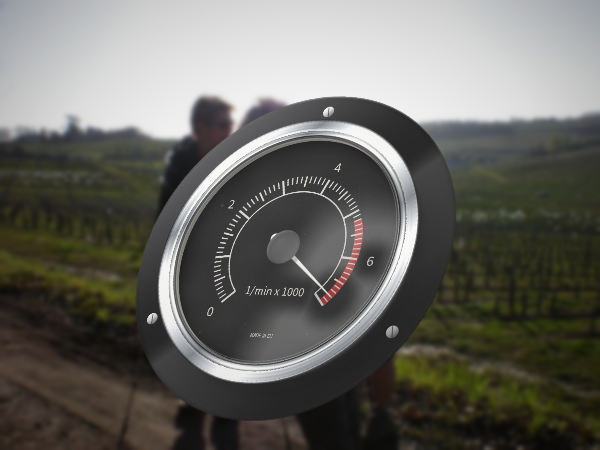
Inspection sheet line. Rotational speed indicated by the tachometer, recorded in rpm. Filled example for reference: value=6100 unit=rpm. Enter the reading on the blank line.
value=6800 unit=rpm
